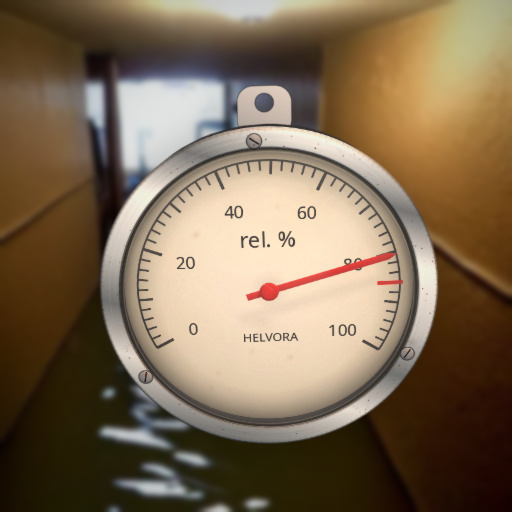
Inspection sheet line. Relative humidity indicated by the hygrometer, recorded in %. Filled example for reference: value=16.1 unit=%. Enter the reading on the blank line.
value=80 unit=%
